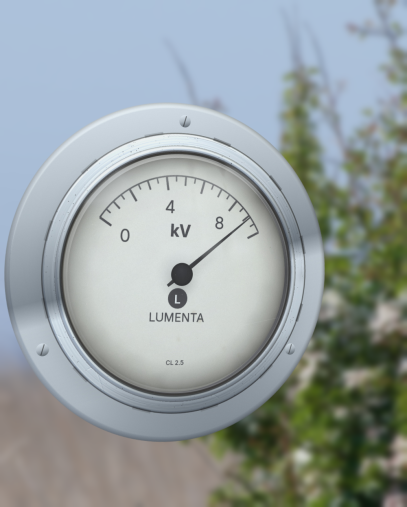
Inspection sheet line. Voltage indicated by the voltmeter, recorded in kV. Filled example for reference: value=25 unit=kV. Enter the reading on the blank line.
value=9 unit=kV
